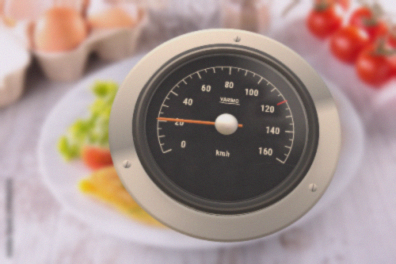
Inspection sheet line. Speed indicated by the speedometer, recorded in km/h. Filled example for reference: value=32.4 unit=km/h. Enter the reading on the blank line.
value=20 unit=km/h
